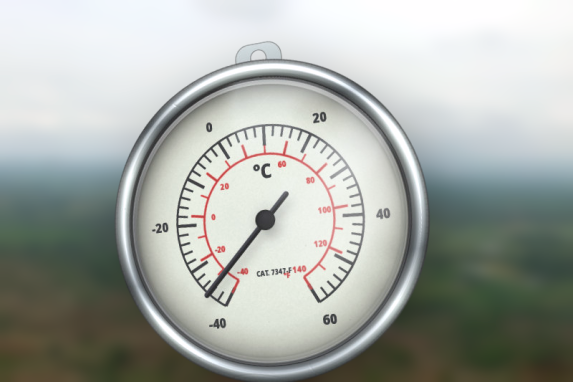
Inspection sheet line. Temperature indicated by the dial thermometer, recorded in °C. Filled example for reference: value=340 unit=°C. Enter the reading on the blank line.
value=-36 unit=°C
